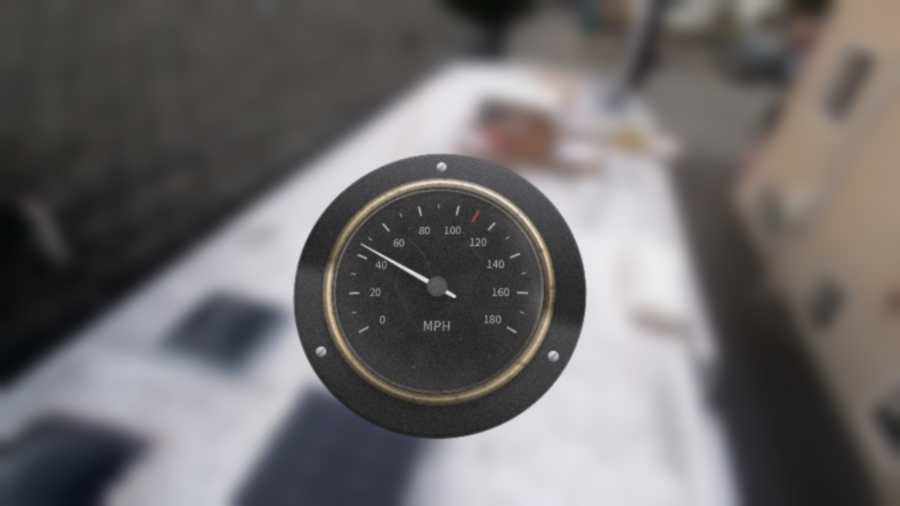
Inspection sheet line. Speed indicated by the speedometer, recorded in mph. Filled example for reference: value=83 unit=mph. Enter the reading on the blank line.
value=45 unit=mph
